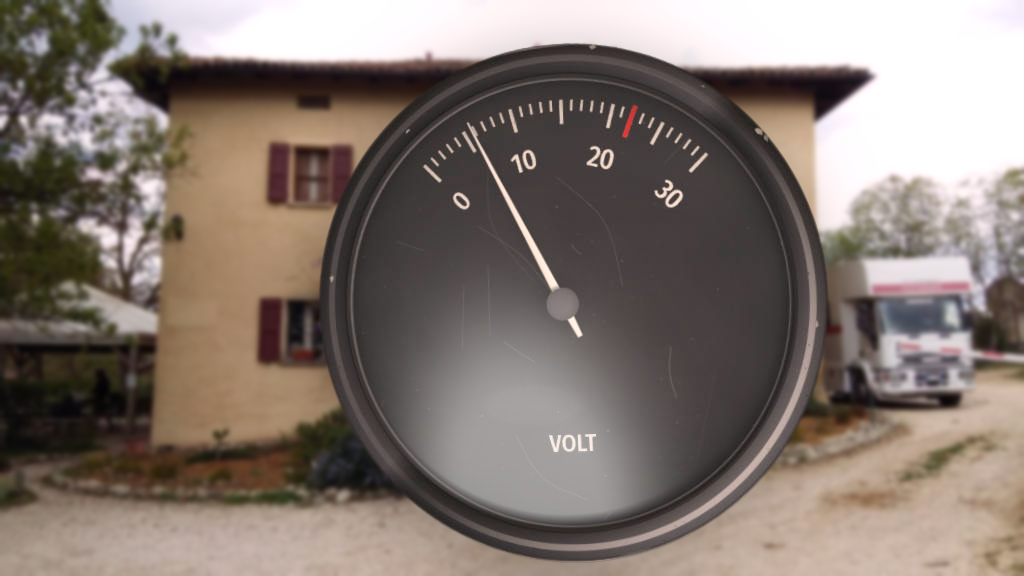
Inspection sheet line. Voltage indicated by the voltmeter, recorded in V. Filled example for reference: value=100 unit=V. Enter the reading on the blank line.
value=6 unit=V
